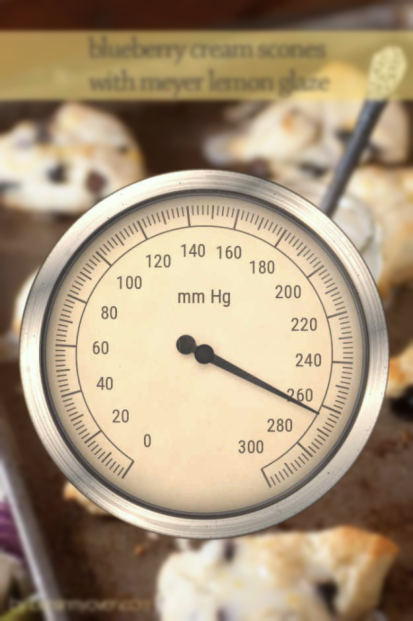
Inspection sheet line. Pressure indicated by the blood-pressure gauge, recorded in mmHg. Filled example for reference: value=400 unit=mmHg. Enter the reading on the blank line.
value=264 unit=mmHg
